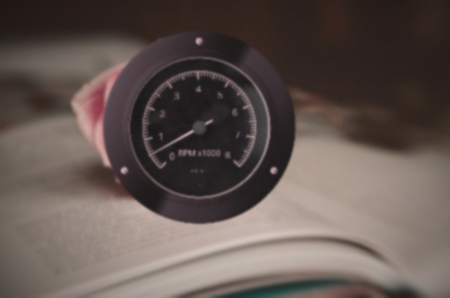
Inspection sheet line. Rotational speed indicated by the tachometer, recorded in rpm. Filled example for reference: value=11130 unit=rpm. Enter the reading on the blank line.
value=500 unit=rpm
